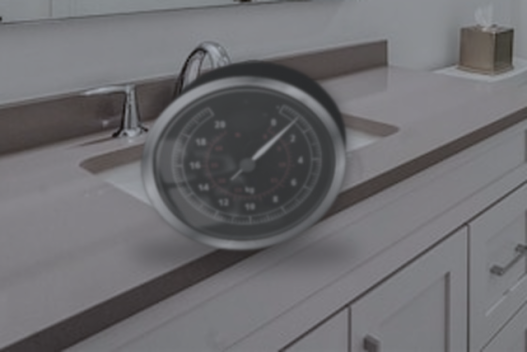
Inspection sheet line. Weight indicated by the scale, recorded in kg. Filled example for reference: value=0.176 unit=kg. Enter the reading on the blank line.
value=1 unit=kg
